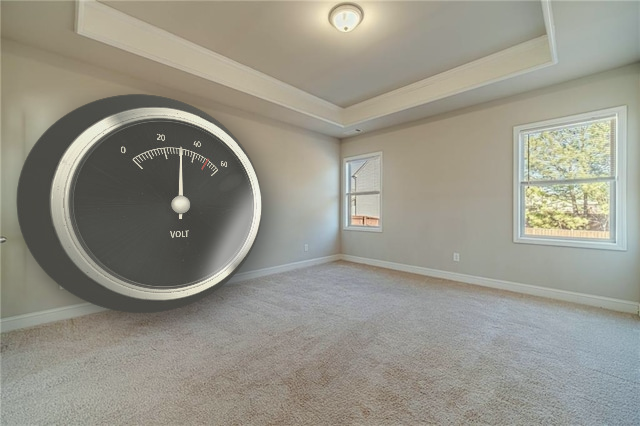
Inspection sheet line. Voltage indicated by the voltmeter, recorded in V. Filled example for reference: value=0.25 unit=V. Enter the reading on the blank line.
value=30 unit=V
